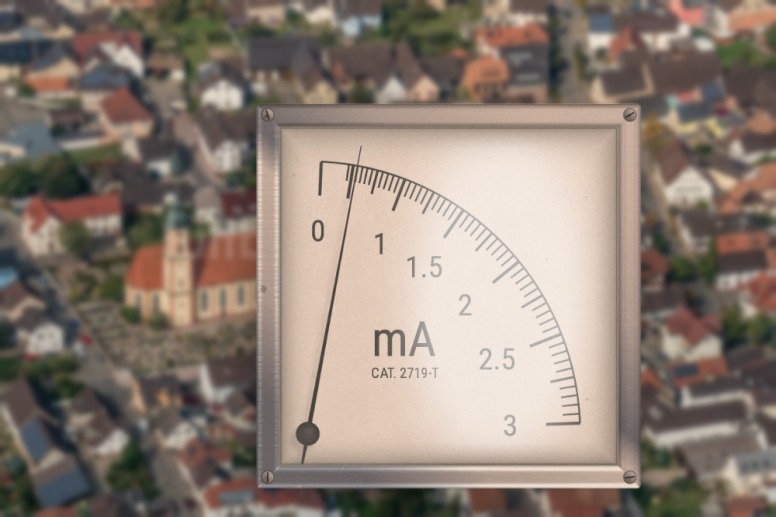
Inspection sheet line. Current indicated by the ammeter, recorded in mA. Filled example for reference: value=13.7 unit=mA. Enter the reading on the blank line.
value=0.55 unit=mA
